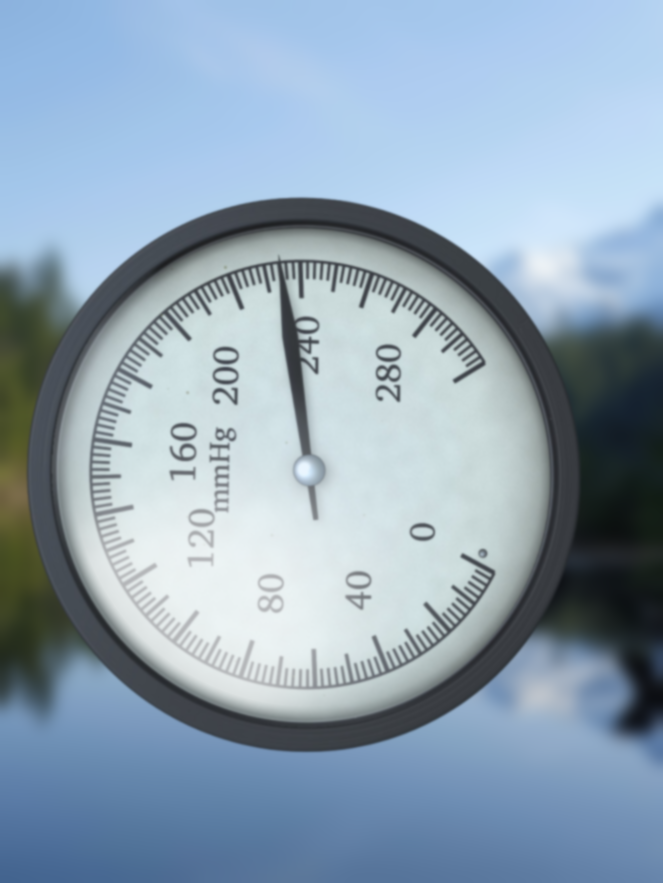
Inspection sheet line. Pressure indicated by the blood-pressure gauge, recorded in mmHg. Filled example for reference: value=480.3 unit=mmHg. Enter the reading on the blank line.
value=234 unit=mmHg
